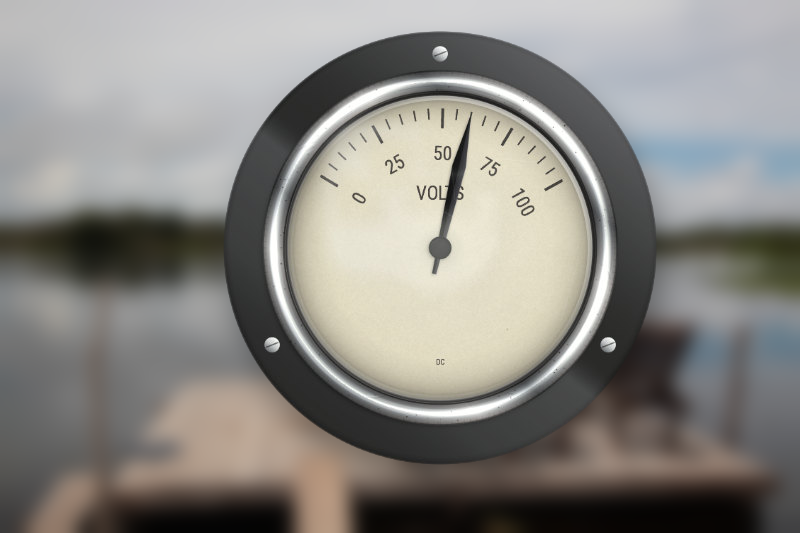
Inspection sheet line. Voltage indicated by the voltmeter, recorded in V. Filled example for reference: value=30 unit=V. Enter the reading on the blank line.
value=60 unit=V
